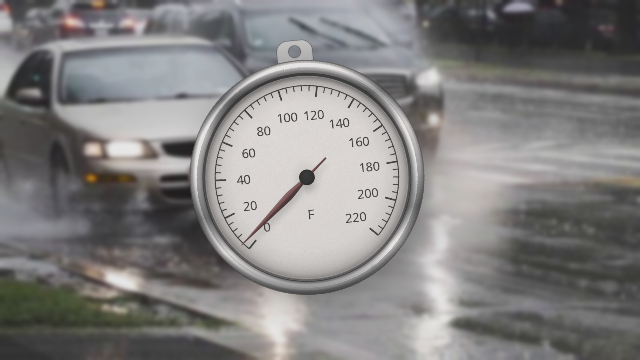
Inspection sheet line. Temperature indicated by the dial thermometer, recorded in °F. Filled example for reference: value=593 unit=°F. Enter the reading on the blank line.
value=4 unit=°F
